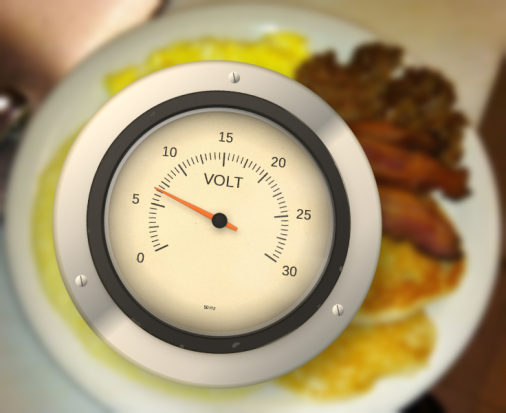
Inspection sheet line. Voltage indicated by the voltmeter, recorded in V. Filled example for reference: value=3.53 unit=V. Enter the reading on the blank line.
value=6.5 unit=V
